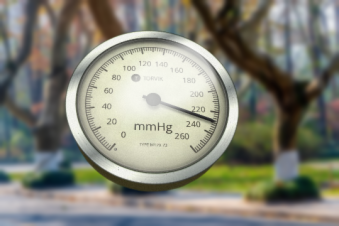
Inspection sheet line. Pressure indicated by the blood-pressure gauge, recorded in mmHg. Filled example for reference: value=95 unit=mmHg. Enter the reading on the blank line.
value=230 unit=mmHg
